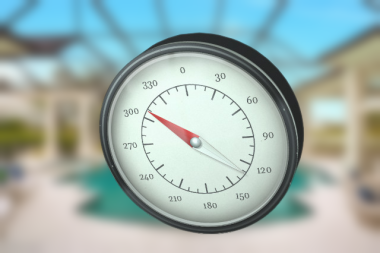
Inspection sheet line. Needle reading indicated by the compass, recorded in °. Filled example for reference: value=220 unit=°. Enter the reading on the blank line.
value=310 unit=°
